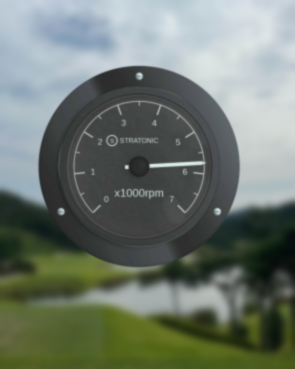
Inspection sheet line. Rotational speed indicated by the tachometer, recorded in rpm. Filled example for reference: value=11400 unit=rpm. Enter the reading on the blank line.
value=5750 unit=rpm
